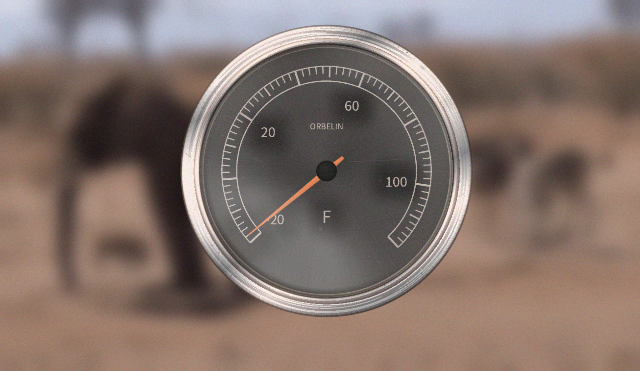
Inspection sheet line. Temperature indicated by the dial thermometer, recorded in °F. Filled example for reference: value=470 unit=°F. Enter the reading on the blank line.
value=-18 unit=°F
